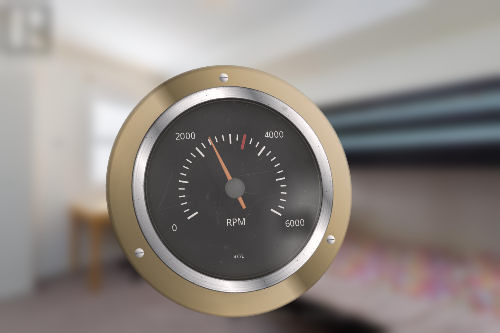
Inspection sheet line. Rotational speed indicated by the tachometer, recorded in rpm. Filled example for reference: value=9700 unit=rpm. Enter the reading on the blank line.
value=2400 unit=rpm
